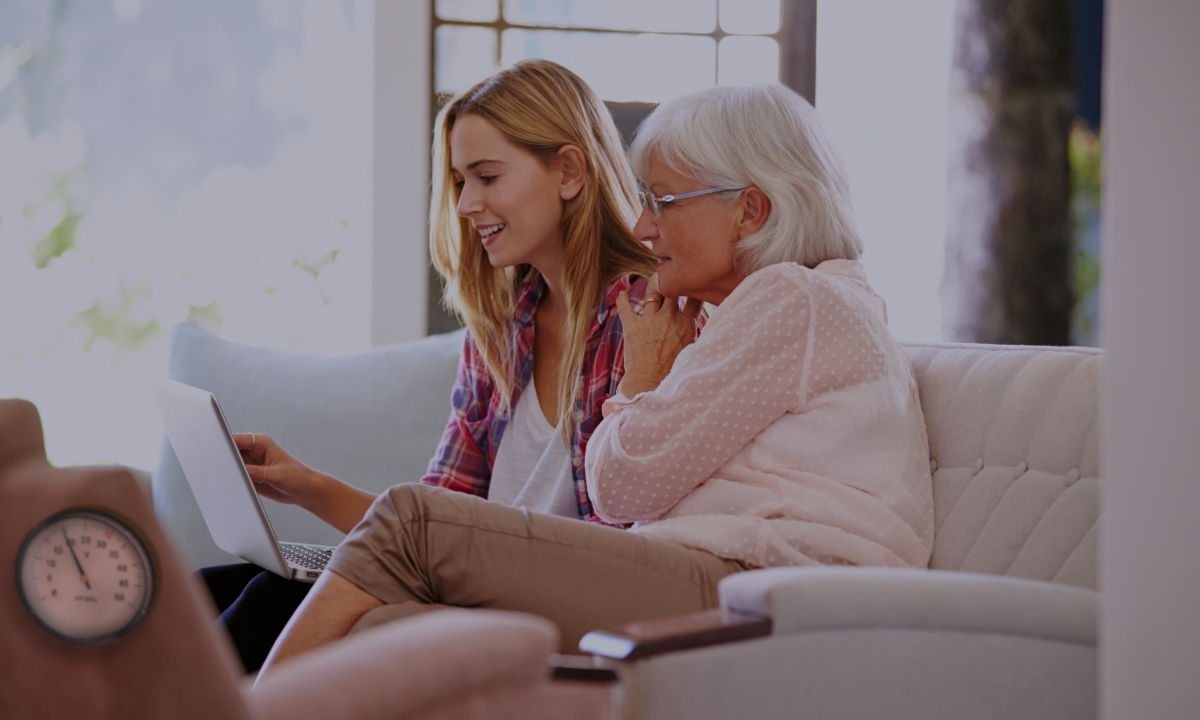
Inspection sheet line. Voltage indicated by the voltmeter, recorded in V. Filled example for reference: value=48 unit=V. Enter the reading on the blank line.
value=20 unit=V
